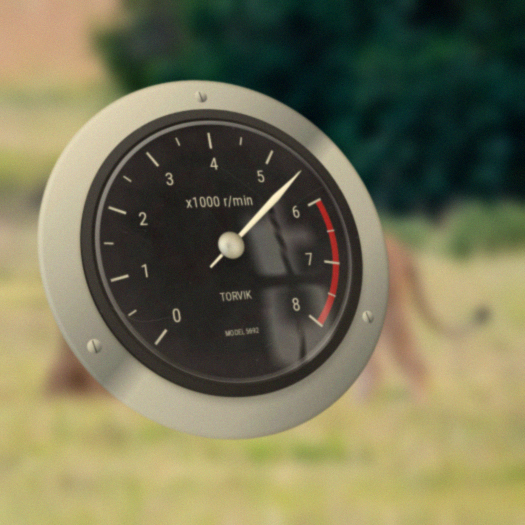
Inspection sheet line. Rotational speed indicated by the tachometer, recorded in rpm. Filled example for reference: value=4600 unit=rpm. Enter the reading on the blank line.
value=5500 unit=rpm
